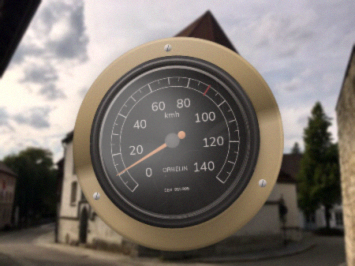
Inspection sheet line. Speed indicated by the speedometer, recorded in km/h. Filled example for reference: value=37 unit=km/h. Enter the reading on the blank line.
value=10 unit=km/h
